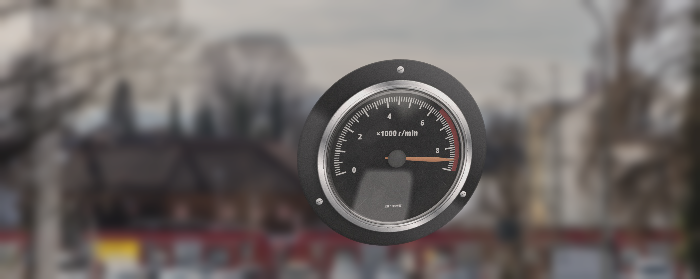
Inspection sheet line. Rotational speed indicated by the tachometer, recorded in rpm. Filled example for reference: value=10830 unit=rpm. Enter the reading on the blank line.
value=8500 unit=rpm
